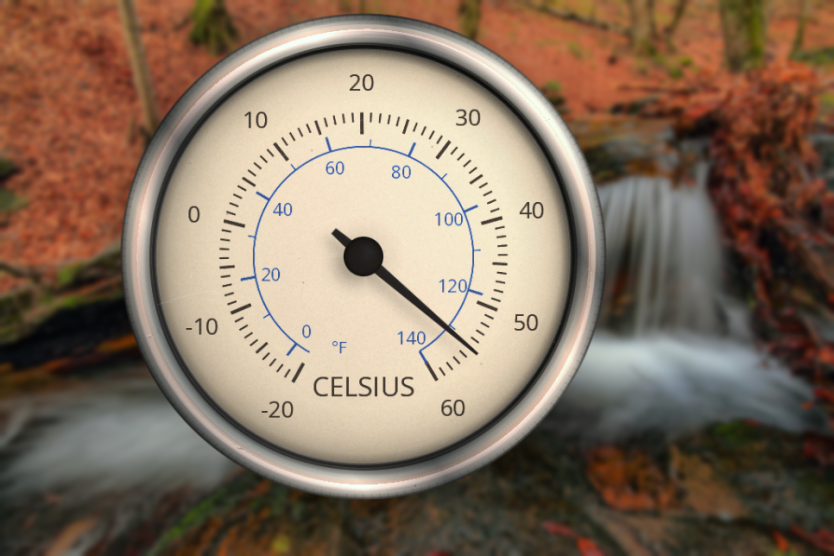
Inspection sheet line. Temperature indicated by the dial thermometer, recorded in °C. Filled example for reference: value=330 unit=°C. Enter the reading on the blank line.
value=55 unit=°C
